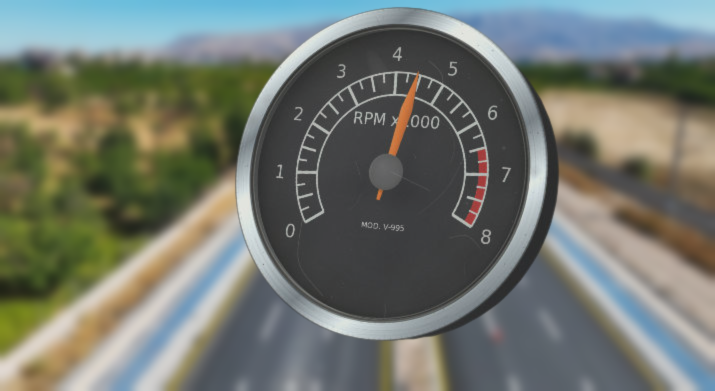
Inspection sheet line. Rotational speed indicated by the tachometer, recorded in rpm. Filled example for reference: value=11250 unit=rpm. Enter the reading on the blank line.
value=4500 unit=rpm
